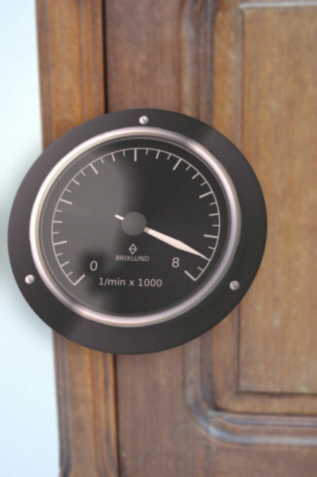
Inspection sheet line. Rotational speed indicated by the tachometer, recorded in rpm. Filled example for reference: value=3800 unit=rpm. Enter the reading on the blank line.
value=7500 unit=rpm
